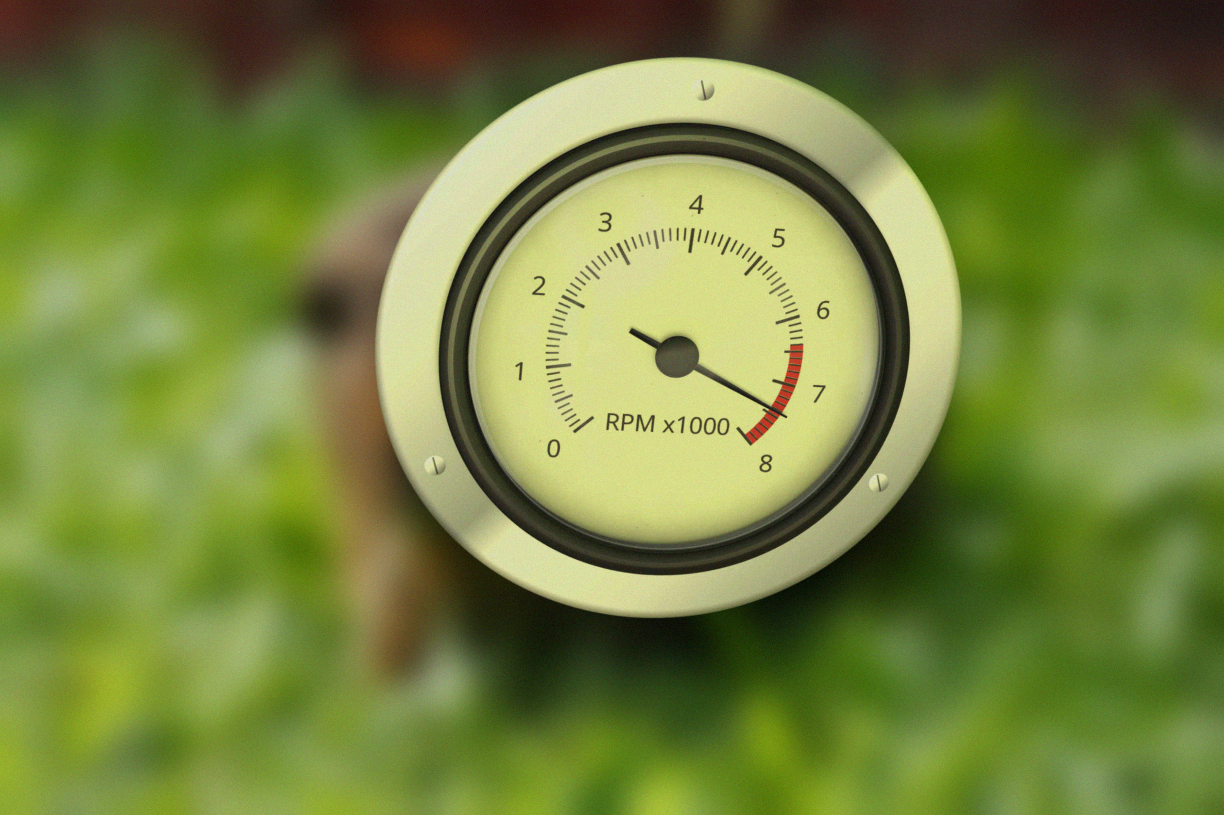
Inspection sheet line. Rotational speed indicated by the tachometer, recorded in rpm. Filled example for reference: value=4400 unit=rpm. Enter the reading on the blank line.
value=7400 unit=rpm
